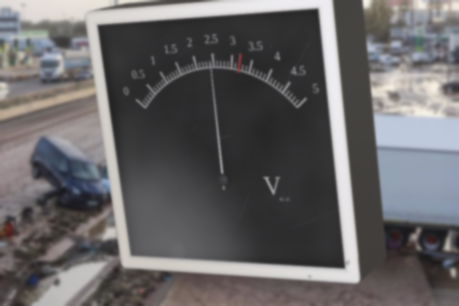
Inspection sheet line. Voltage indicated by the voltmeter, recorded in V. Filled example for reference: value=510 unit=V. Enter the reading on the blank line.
value=2.5 unit=V
